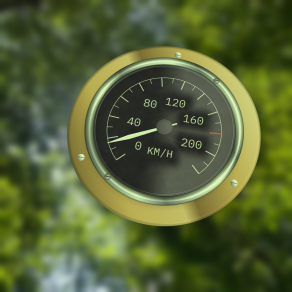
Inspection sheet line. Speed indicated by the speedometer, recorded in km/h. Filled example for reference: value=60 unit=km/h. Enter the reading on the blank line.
value=15 unit=km/h
